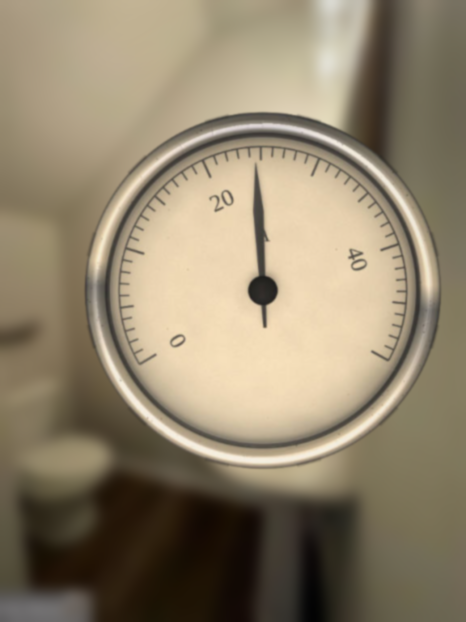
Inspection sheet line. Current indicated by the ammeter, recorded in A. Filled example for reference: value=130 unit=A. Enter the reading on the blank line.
value=24.5 unit=A
